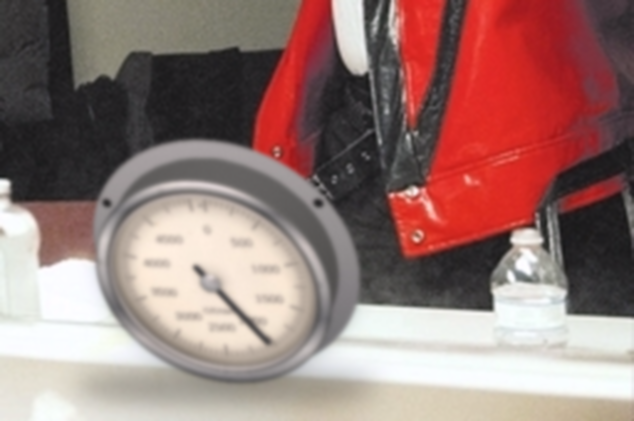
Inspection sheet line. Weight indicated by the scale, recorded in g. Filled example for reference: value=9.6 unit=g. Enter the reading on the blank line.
value=2000 unit=g
